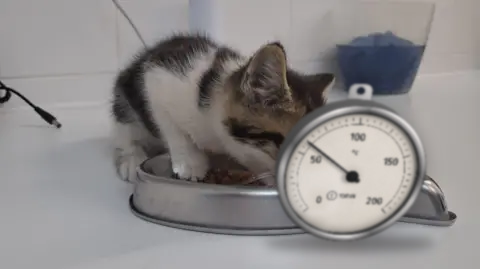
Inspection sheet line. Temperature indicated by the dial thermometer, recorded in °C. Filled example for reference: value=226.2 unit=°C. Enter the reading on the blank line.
value=60 unit=°C
